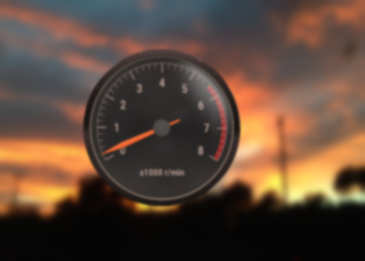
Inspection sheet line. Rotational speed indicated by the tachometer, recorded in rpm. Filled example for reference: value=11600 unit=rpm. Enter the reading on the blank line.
value=200 unit=rpm
